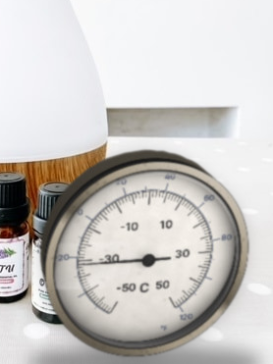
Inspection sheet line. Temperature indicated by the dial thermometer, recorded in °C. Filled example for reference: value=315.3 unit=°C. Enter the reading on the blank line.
value=-30 unit=°C
